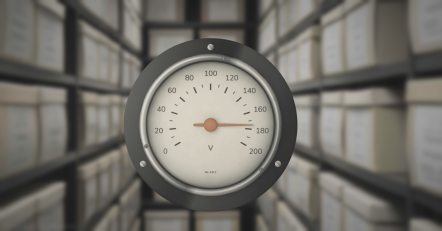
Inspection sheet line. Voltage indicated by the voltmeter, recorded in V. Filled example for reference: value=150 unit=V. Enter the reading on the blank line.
value=175 unit=V
